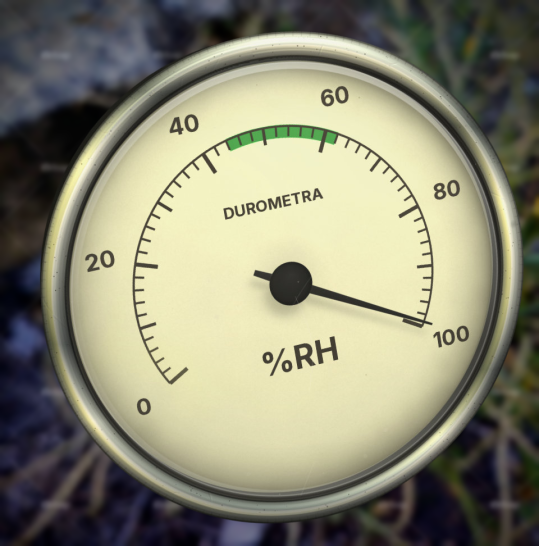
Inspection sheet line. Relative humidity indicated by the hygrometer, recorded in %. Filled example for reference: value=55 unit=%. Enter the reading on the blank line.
value=99 unit=%
